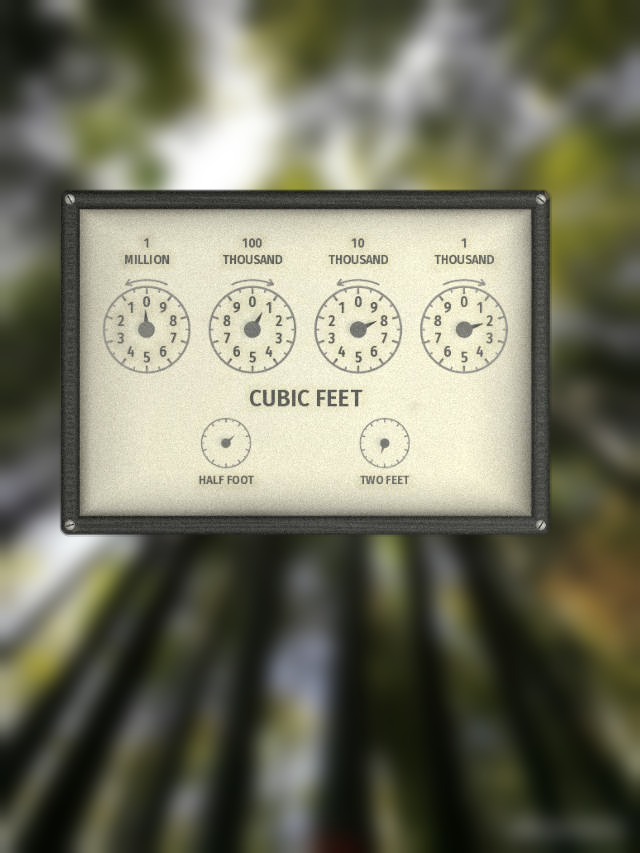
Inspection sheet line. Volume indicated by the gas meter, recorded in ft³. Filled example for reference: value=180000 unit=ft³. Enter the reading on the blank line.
value=8200 unit=ft³
